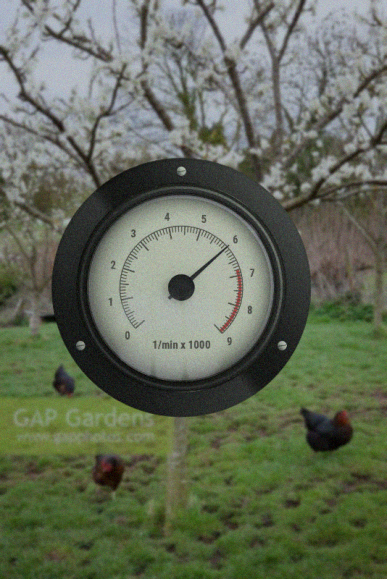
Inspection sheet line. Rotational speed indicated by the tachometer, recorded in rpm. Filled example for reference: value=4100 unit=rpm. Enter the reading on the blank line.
value=6000 unit=rpm
